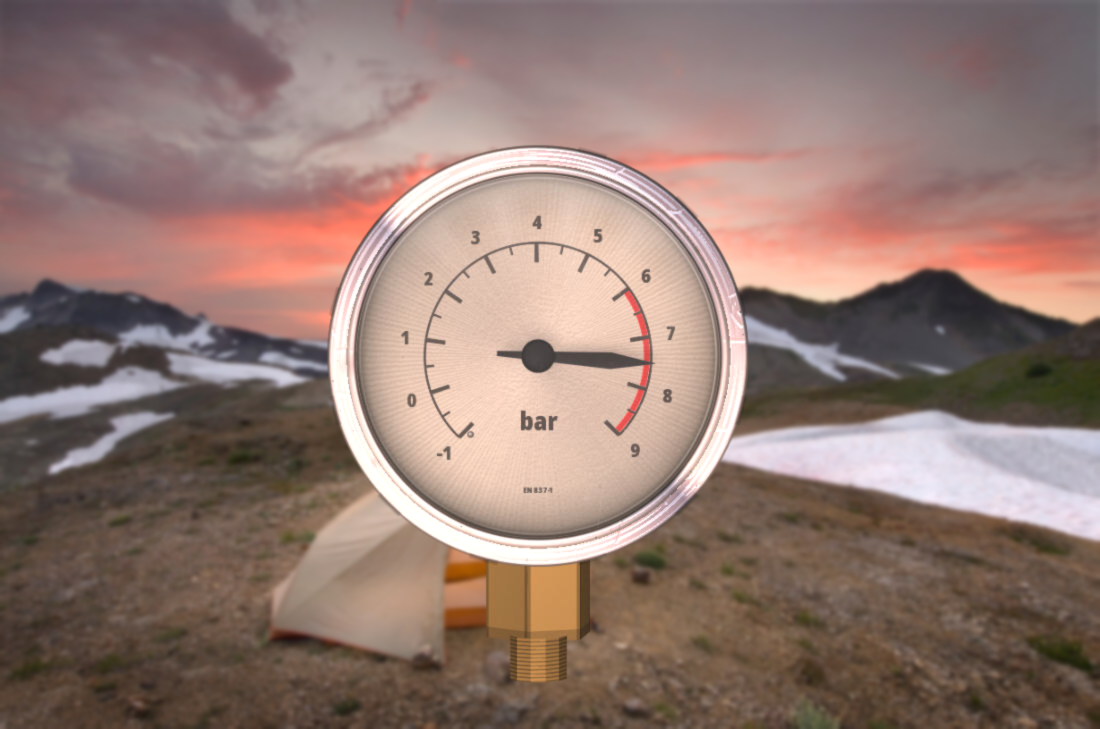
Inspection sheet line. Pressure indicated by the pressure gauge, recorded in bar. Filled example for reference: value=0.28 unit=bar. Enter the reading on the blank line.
value=7.5 unit=bar
